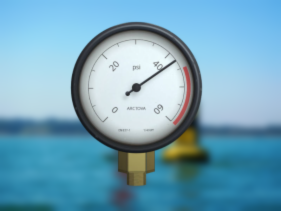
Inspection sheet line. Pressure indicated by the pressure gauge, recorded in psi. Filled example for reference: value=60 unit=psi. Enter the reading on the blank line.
value=42.5 unit=psi
